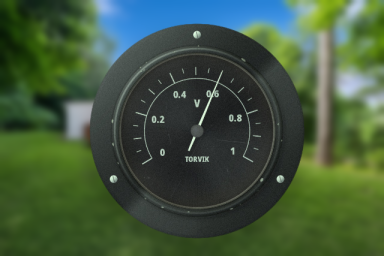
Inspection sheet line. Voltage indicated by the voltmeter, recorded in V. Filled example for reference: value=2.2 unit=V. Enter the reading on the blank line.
value=0.6 unit=V
